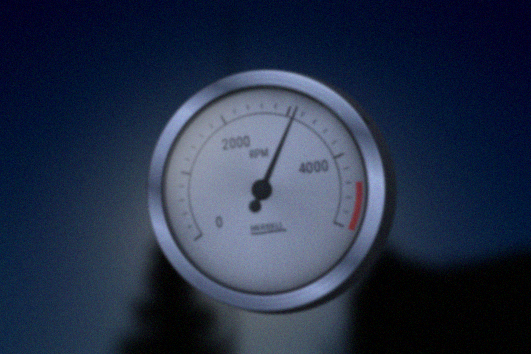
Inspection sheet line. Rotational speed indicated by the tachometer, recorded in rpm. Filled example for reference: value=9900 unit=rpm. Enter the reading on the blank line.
value=3100 unit=rpm
